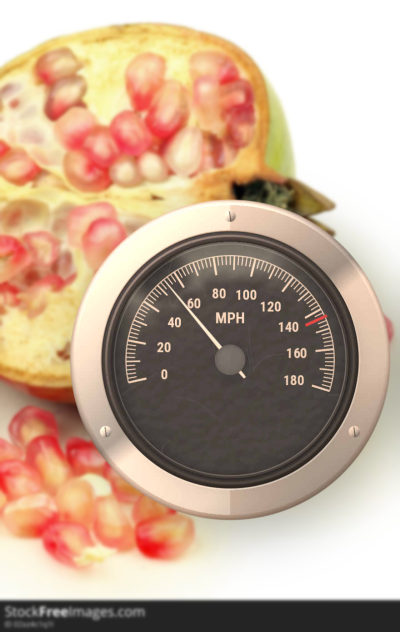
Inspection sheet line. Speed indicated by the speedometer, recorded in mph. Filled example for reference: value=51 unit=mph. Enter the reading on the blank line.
value=54 unit=mph
